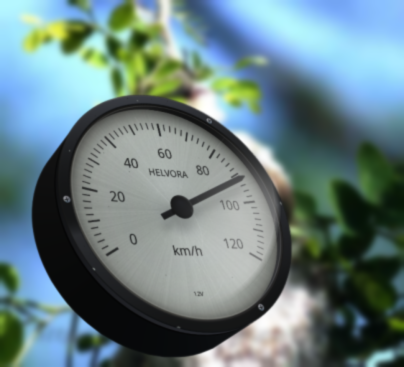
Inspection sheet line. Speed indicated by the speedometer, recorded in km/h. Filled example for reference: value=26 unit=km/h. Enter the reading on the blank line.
value=92 unit=km/h
